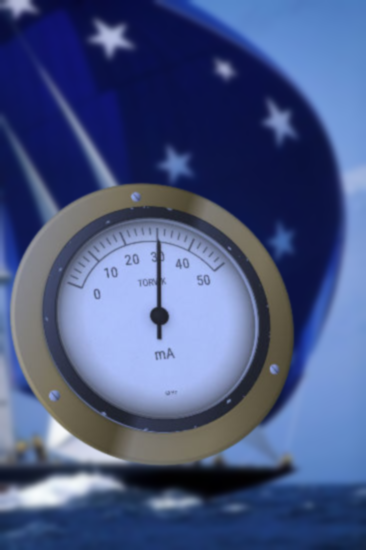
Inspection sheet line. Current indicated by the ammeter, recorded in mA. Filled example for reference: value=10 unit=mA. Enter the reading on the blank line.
value=30 unit=mA
